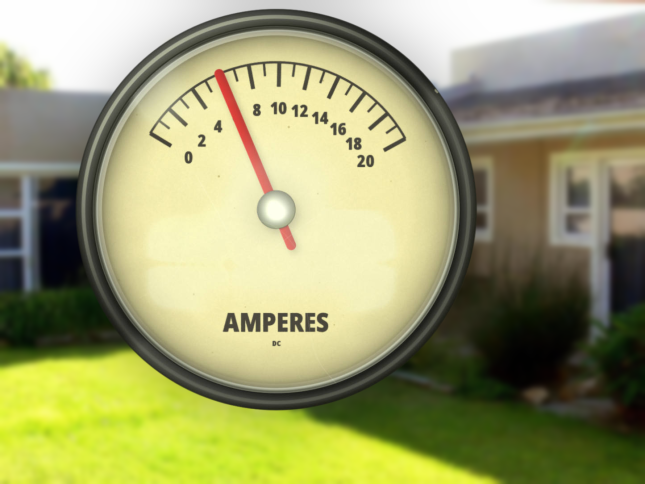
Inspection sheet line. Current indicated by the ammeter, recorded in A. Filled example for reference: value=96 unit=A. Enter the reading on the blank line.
value=6 unit=A
